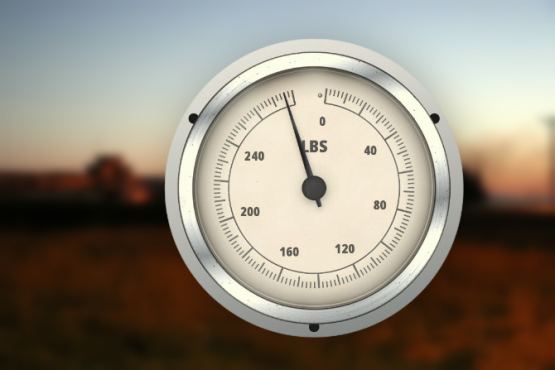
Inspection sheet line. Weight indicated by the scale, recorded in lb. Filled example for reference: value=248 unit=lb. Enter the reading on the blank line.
value=276 unit=lb
